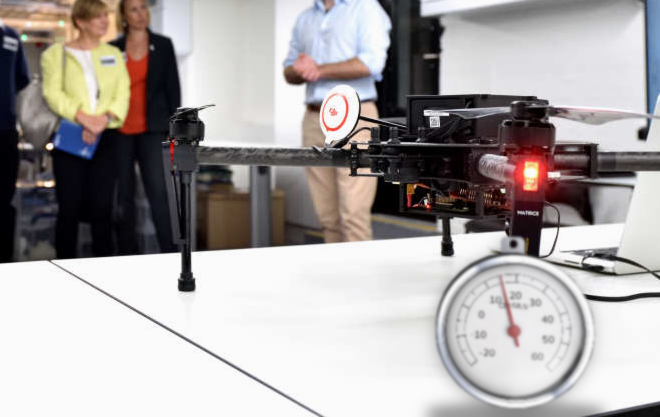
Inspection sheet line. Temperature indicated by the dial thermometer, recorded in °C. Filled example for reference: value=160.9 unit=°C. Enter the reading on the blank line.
value=15 unit=°C
